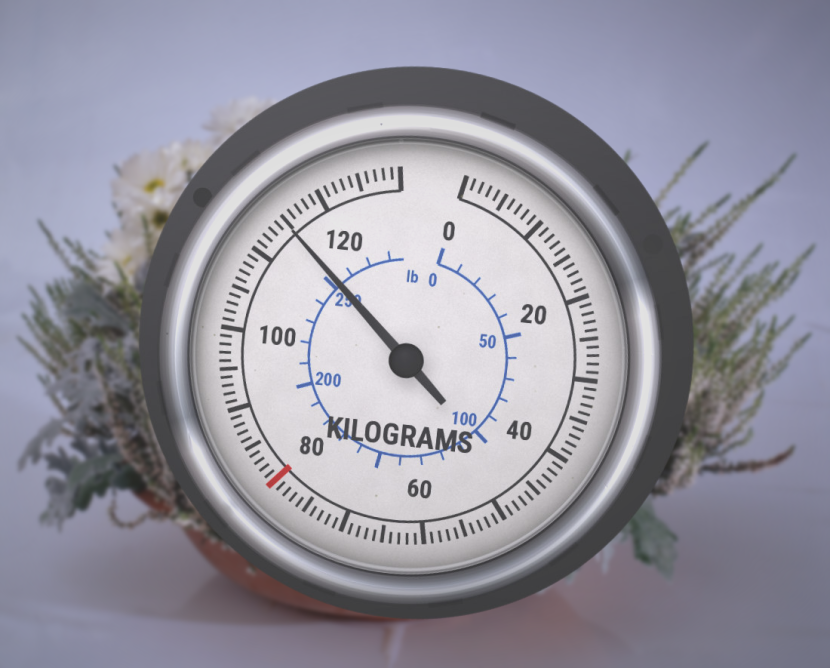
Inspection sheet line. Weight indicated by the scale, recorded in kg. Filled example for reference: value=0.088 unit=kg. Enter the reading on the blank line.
value=115 unit=kg
